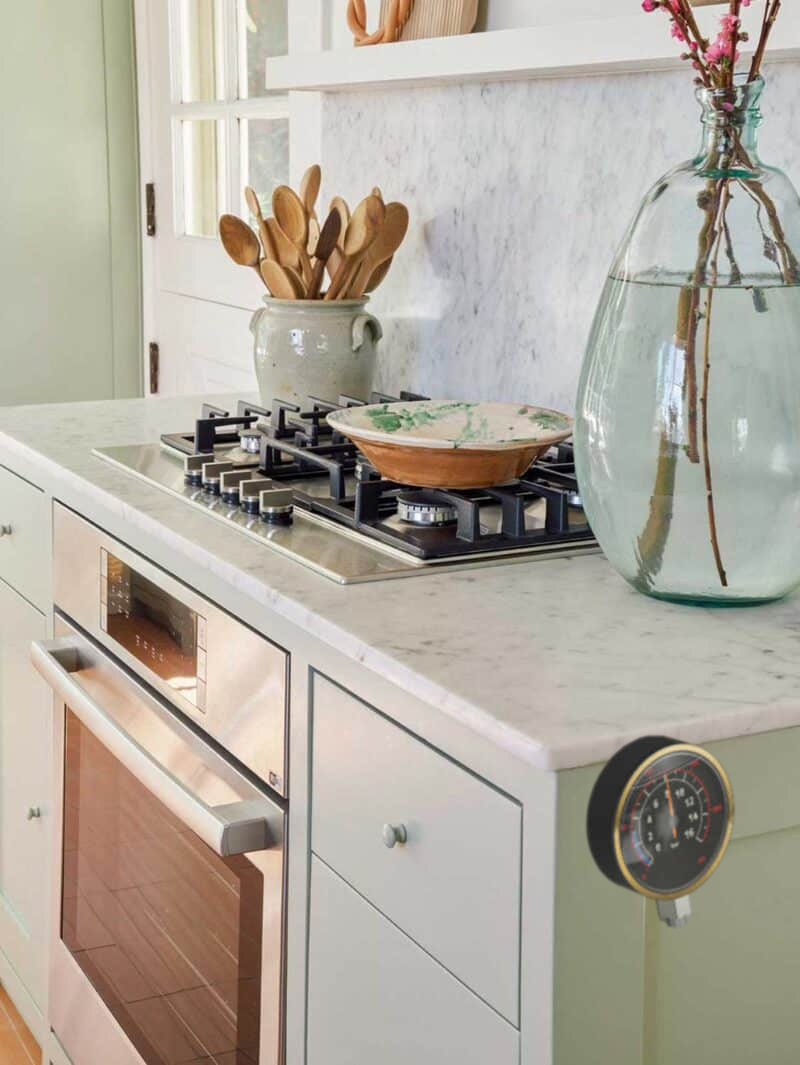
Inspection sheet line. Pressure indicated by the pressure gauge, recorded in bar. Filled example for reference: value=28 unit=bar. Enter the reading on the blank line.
value=8 unit=bar
